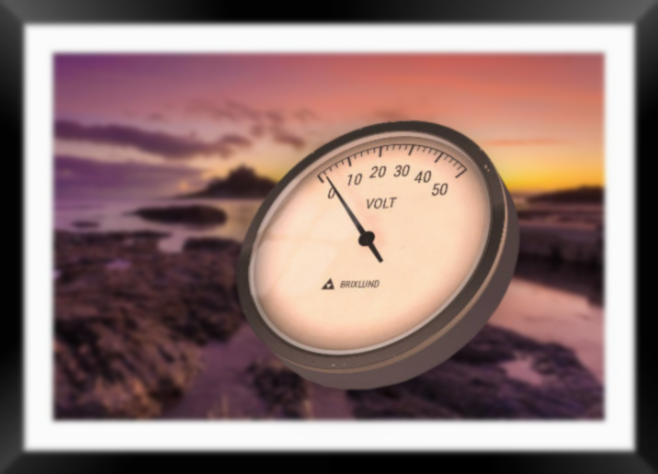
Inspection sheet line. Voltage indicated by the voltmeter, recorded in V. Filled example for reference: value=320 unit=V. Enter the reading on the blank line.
value=2 unit=V
